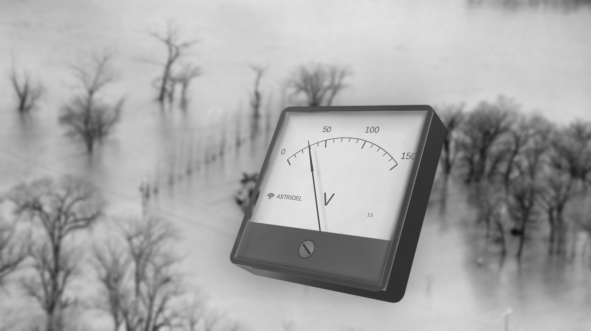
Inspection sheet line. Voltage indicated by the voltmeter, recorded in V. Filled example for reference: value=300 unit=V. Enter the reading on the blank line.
value=30 unit=V
